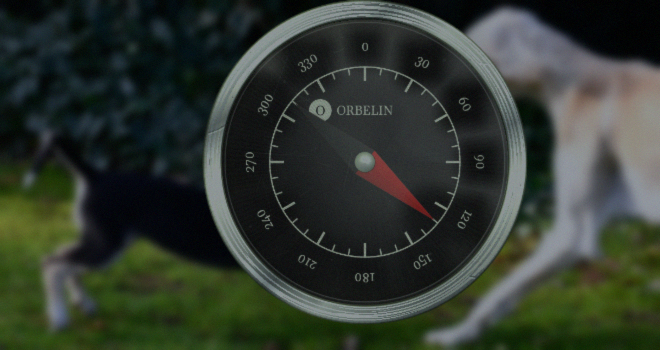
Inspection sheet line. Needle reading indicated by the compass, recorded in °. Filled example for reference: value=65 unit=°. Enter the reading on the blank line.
value=130 unit=°
